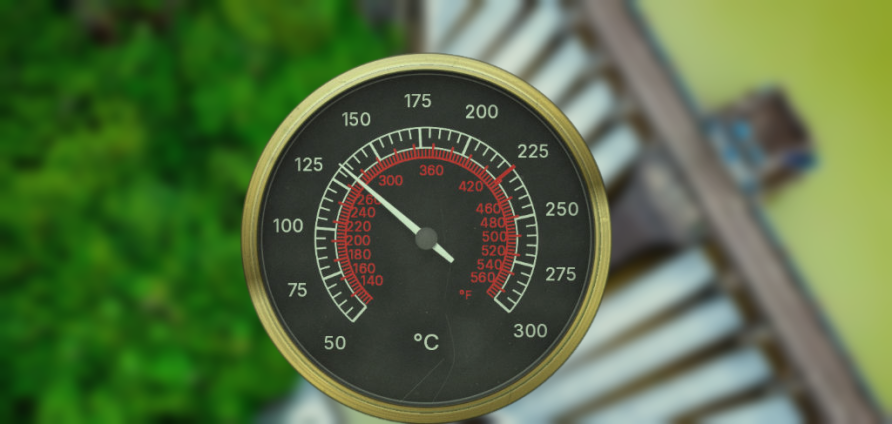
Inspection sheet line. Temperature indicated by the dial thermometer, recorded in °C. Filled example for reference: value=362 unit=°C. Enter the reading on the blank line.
value=132.5 unit=°C
